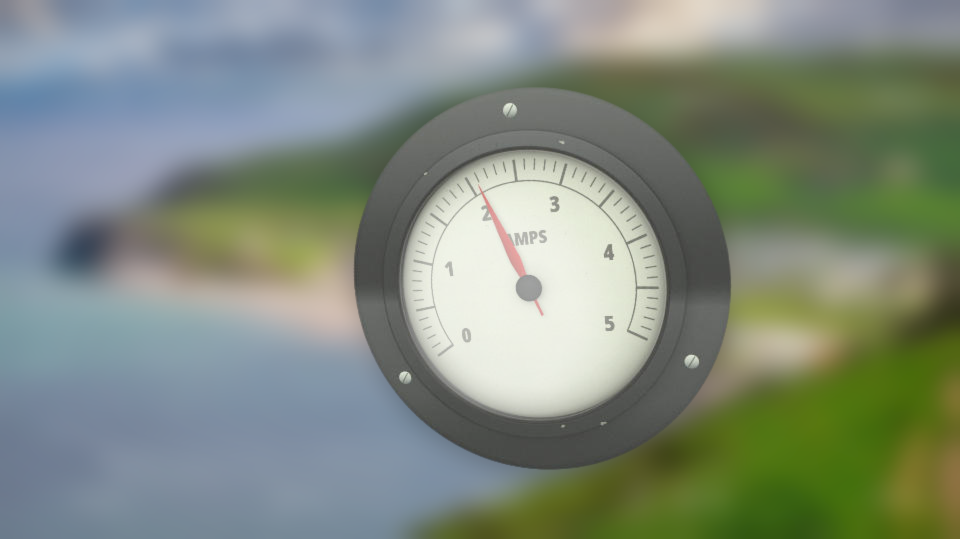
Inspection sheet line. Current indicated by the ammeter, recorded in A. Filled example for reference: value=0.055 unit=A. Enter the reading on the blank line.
value=2.1 unit=A
